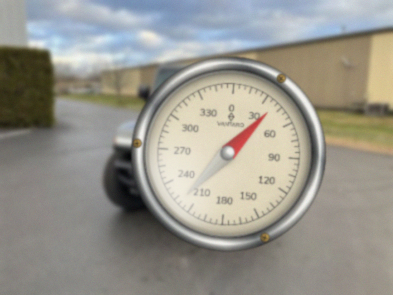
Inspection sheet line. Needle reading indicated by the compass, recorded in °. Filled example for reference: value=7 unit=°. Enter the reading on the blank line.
value=40 unit=°
